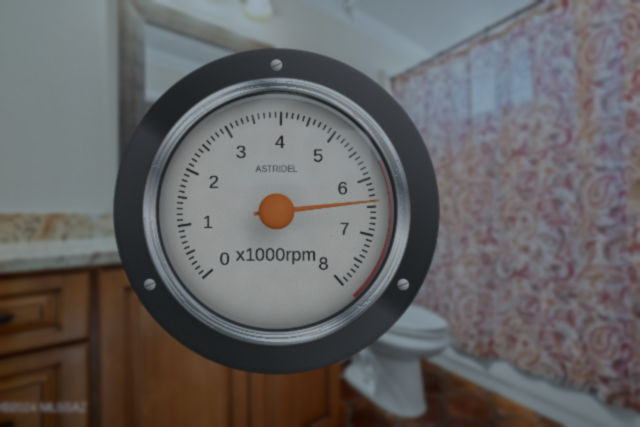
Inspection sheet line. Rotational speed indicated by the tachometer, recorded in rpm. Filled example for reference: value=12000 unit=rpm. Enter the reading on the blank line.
value=6400 unit=rpm
